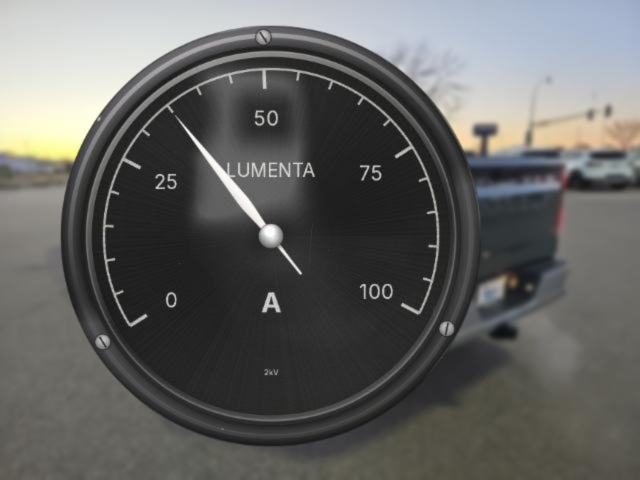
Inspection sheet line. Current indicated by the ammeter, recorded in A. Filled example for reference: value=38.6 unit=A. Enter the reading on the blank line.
value=35 unit=A
